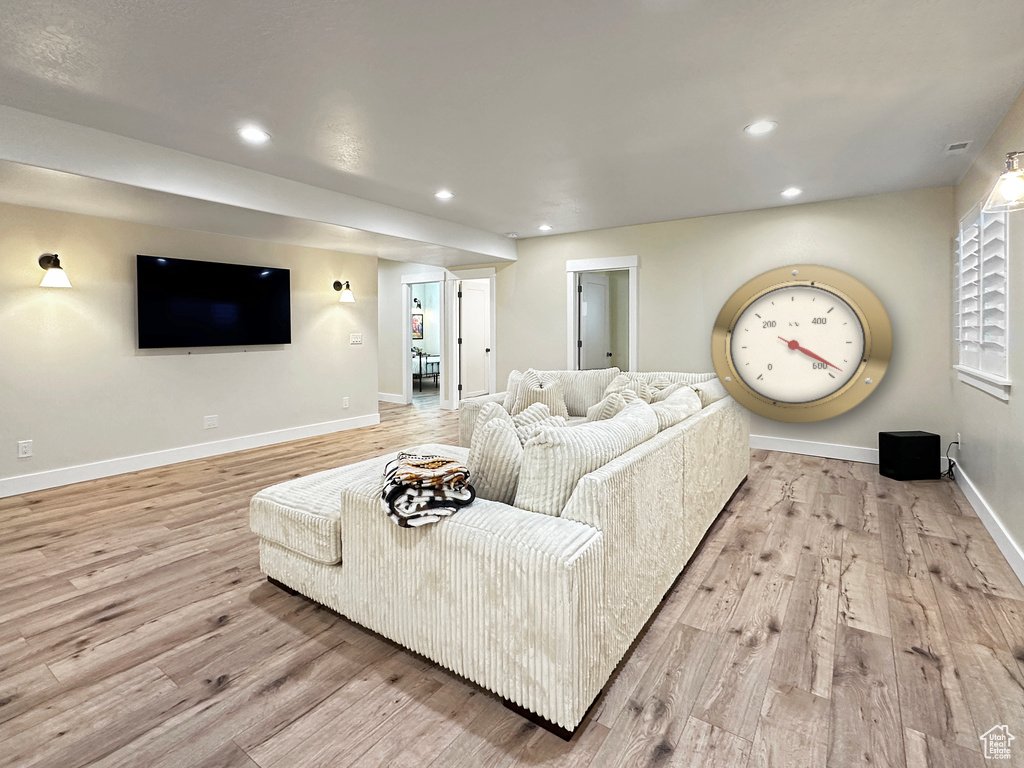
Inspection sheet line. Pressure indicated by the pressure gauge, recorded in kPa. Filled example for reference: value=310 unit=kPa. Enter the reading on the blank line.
value=575 unit=kPa
